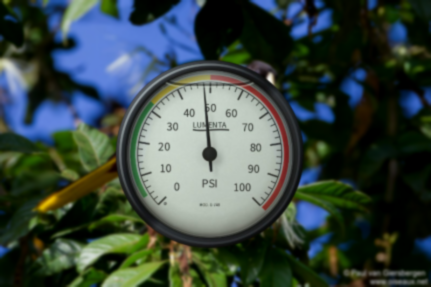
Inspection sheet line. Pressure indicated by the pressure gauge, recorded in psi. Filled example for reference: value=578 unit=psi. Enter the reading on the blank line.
value=48 unit=psi
